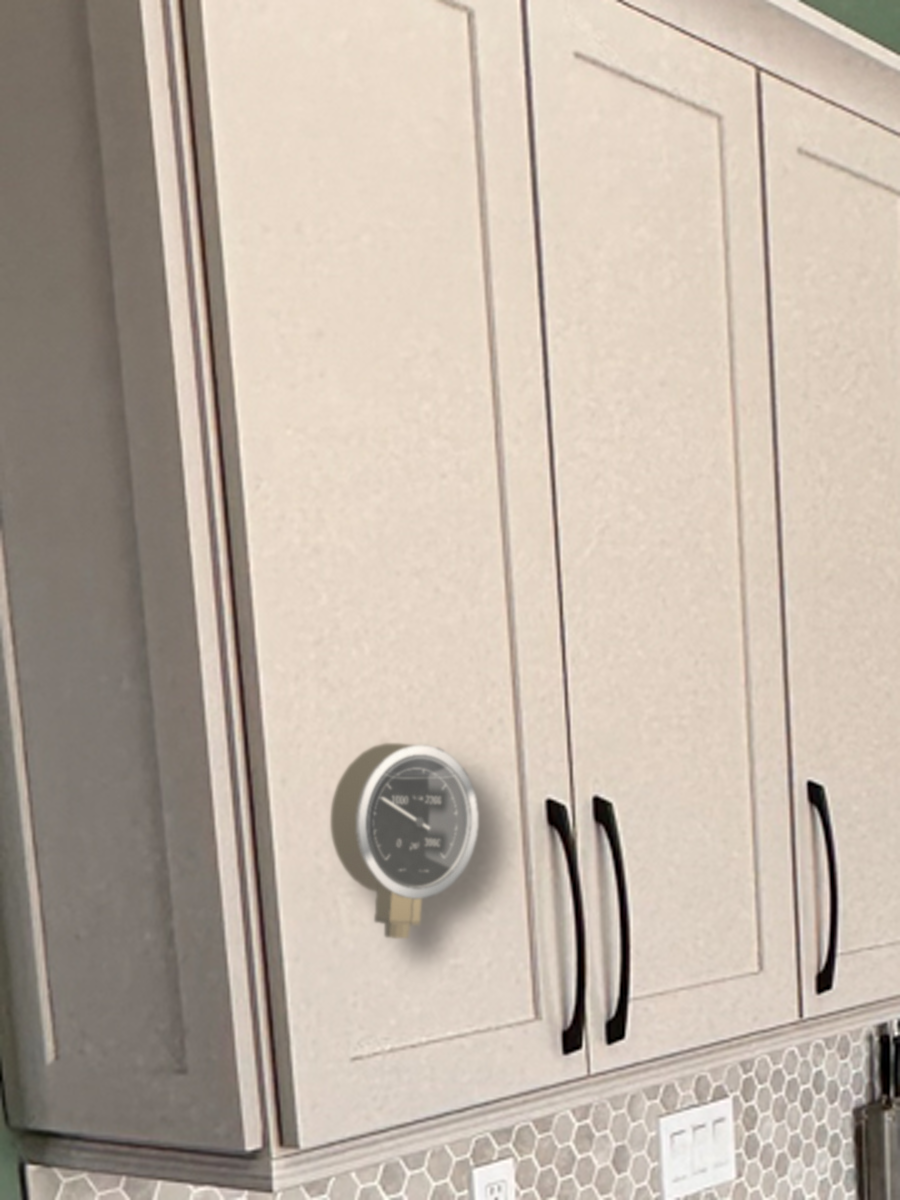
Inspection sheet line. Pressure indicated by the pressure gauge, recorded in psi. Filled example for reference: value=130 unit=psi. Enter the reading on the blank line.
value=800 unit=psi
